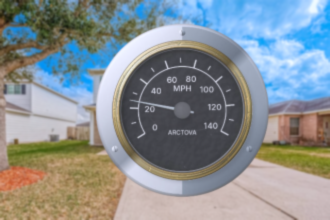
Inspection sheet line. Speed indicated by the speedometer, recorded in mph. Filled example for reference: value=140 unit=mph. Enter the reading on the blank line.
value=25 unit=mph
